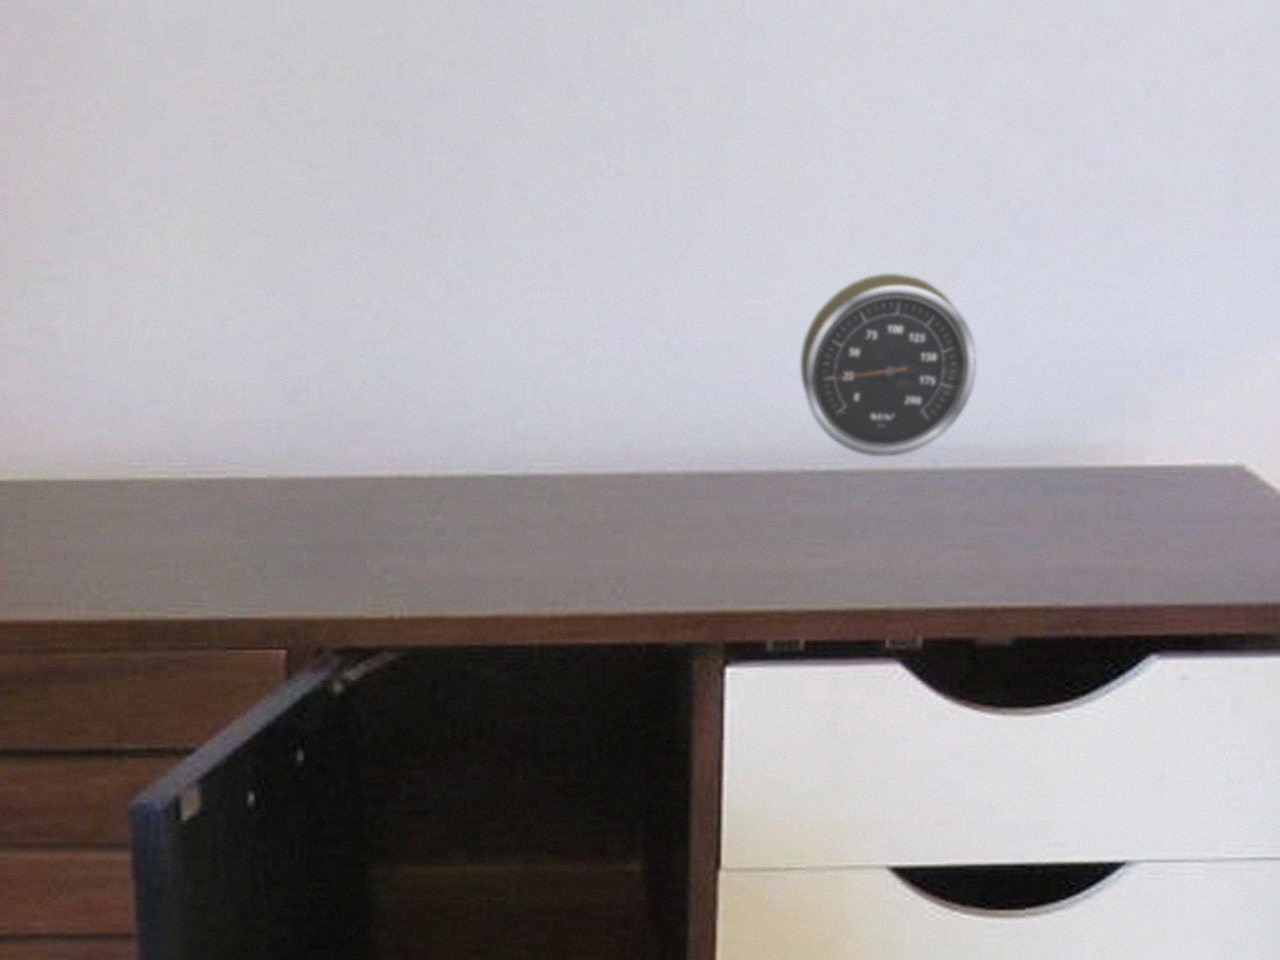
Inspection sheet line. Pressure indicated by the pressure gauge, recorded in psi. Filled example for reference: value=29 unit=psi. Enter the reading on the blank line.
value=25 unit=psi
